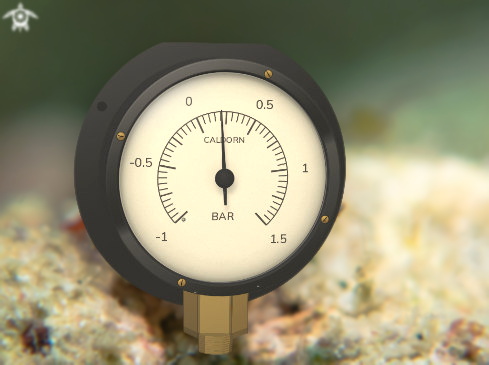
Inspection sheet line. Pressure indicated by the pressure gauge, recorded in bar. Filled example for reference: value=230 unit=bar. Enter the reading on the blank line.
value=0.2 unit=bar
